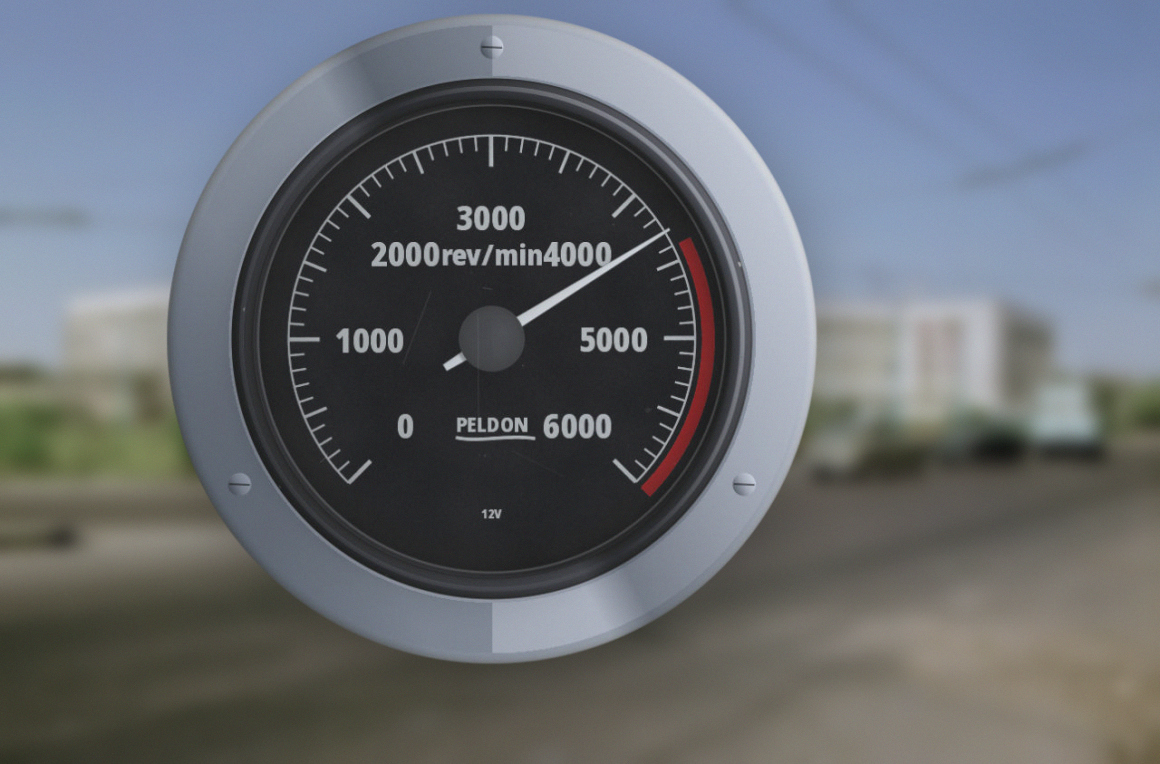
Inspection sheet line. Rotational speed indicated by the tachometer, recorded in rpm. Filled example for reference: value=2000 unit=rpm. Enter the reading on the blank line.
value=4300 unit=rpm
